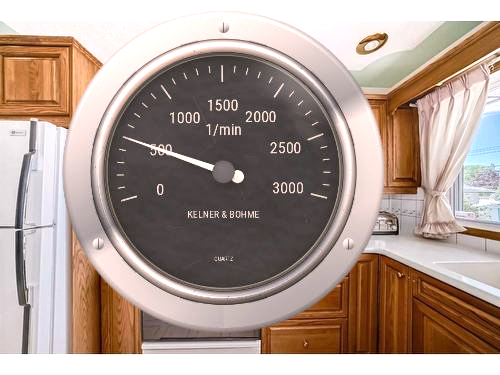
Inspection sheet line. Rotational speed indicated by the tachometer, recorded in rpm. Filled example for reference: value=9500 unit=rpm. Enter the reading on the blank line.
value=500 unit=rpm
